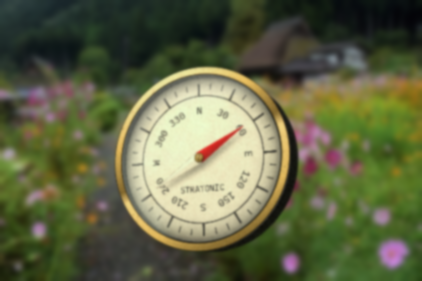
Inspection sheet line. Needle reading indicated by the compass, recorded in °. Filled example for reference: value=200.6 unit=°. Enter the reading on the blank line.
value=60 unit=°
